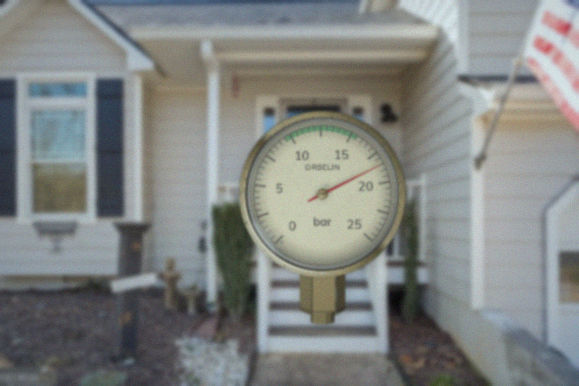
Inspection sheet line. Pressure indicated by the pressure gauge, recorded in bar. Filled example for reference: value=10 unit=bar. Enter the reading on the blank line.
value=18.5 unit=bar
